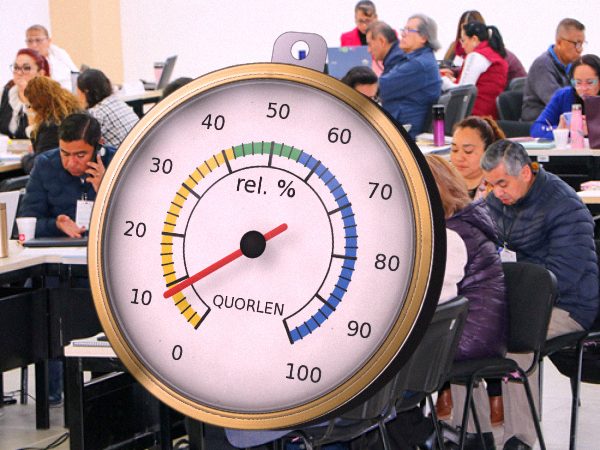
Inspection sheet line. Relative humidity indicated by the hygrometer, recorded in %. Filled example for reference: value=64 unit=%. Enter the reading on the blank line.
value=8 unit=%
